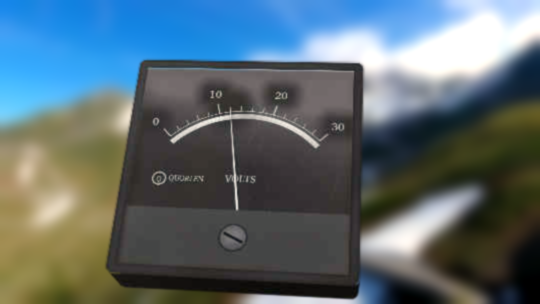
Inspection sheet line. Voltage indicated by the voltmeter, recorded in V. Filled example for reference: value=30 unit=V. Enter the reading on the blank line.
value=12 unit=V
